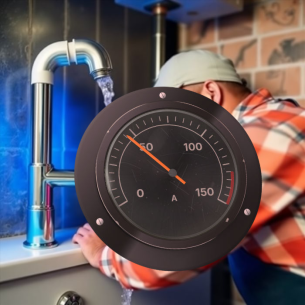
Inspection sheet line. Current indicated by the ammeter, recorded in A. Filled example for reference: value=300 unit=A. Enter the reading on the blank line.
value=45 unit=A
